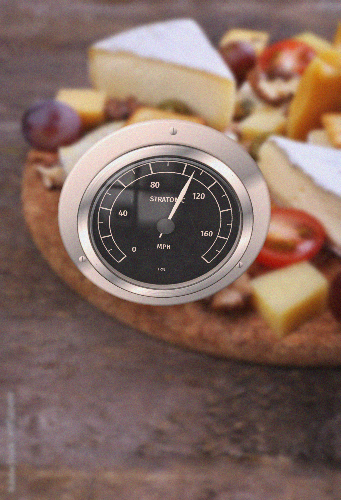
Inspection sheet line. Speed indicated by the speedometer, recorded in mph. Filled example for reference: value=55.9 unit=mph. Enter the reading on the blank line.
value=105 unit=mph
